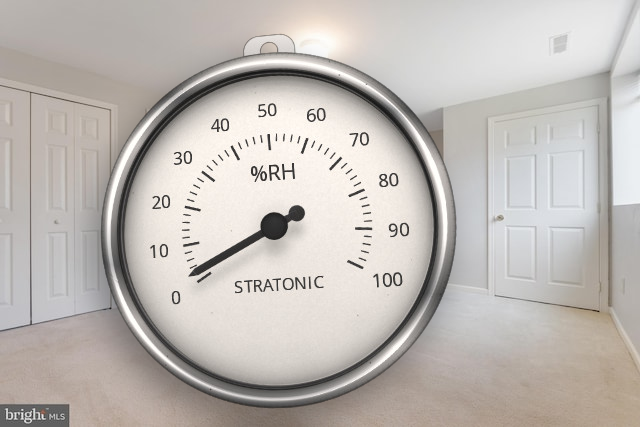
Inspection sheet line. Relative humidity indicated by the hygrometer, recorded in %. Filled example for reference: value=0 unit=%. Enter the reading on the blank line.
value=2 unit=%
